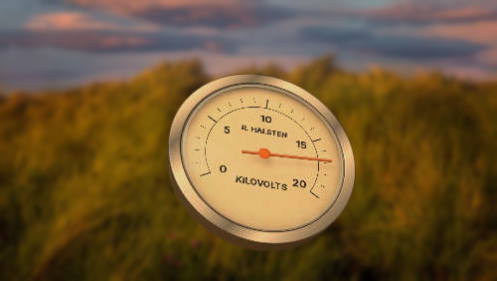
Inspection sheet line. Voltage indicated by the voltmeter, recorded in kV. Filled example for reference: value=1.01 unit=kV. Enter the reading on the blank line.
value=17 unit=kV
